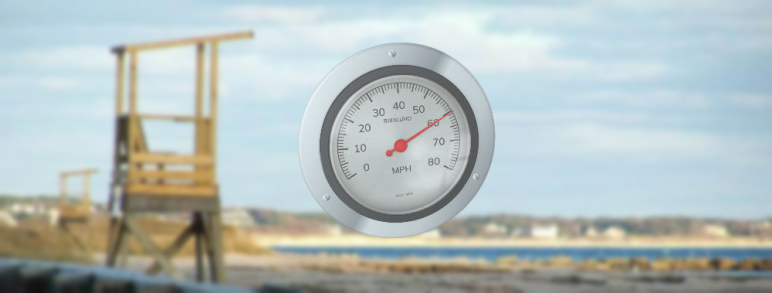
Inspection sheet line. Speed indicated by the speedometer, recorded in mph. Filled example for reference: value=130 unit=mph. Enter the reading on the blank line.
value=60 unit=mph
